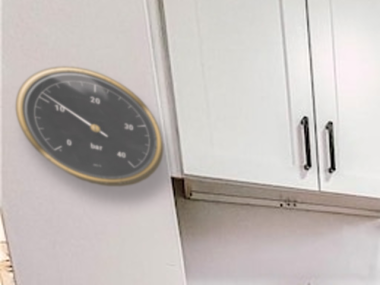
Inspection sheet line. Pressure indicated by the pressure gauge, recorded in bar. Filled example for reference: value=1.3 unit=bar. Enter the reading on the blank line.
value=11 unit=bar
